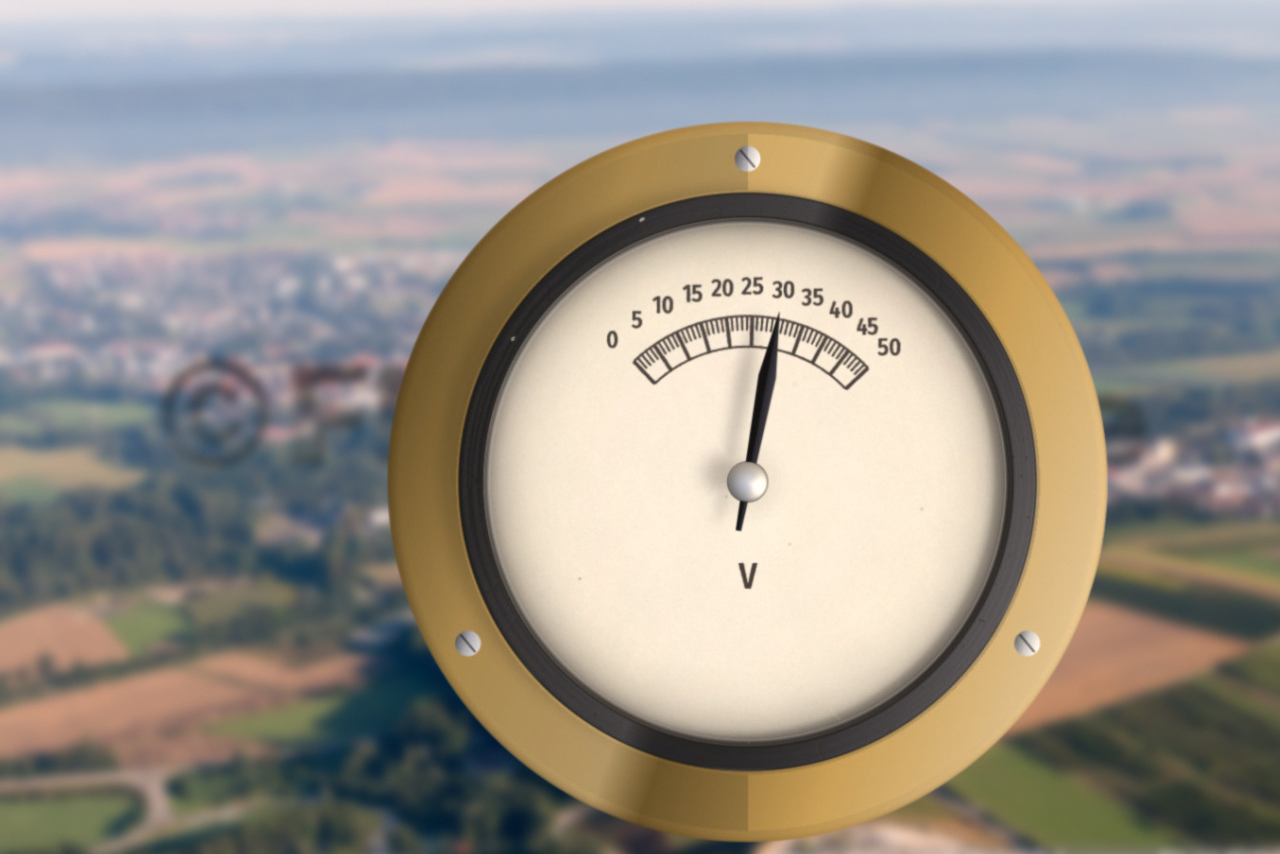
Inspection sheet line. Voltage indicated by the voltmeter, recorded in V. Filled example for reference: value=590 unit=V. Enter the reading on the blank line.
value=30 unit=V
